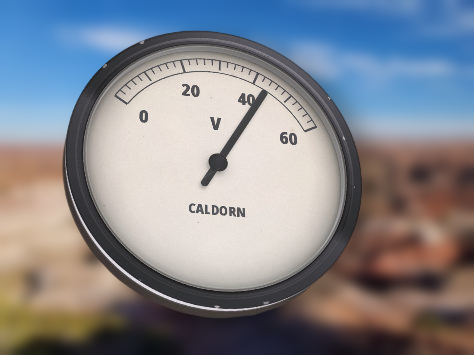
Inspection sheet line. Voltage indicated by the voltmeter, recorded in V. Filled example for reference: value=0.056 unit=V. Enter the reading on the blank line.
value=44 unit=V
